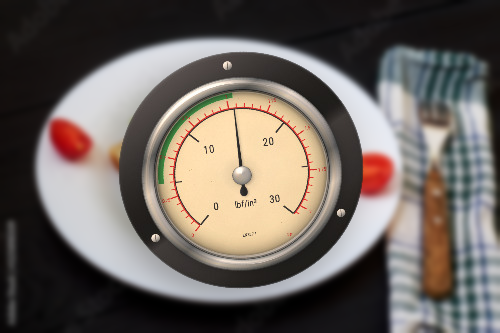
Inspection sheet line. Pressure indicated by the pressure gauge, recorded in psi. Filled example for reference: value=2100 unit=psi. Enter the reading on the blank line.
value=15 unit=psi
